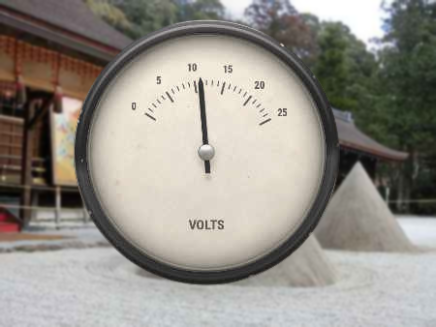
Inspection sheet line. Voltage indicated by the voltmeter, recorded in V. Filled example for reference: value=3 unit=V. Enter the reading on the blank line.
value=11 unit=V
